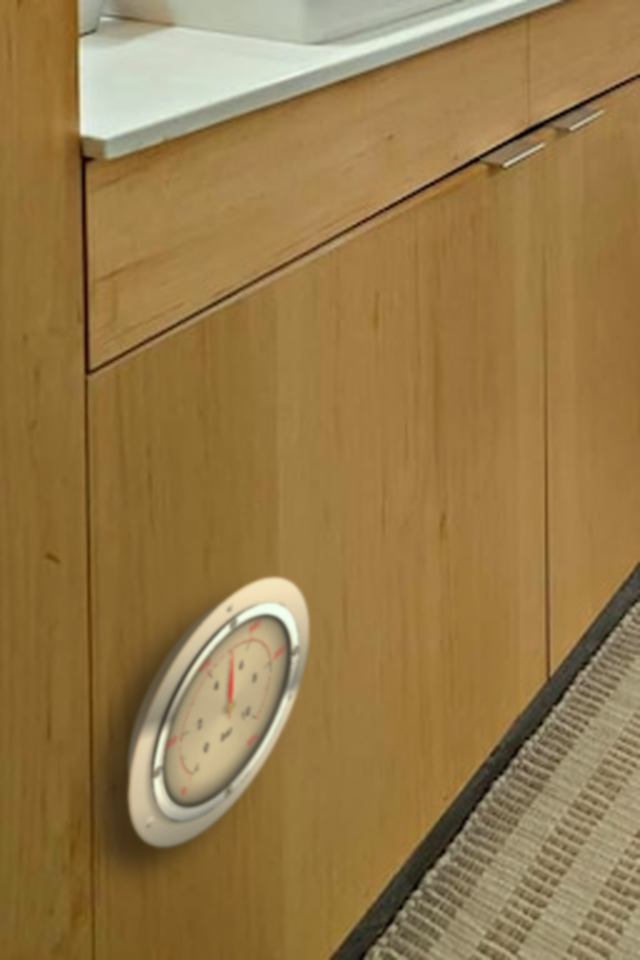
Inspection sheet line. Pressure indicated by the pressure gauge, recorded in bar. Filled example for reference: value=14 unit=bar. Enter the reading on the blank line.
value=5 unit=bar
